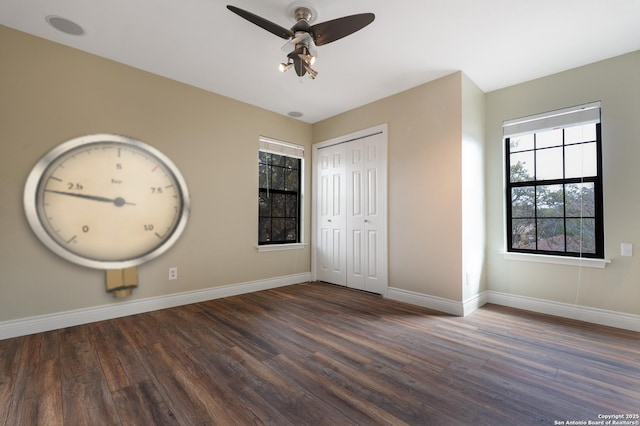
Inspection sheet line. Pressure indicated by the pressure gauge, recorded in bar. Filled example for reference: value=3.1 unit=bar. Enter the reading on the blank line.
value=2 unit=bar
